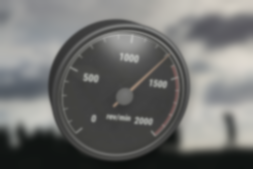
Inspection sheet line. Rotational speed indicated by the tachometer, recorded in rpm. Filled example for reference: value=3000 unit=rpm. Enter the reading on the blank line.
value=1300 unit=rpm
